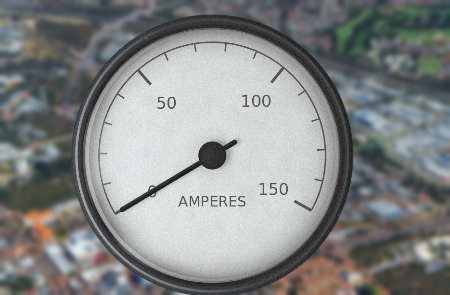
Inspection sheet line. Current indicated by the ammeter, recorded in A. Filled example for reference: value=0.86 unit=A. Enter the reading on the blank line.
value=0 unit=A
